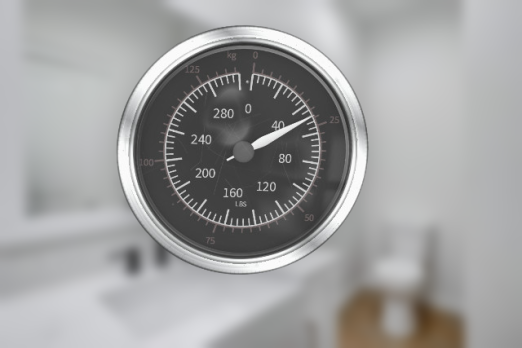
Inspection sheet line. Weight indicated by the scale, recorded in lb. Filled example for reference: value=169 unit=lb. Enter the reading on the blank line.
value=48 unit=lb
